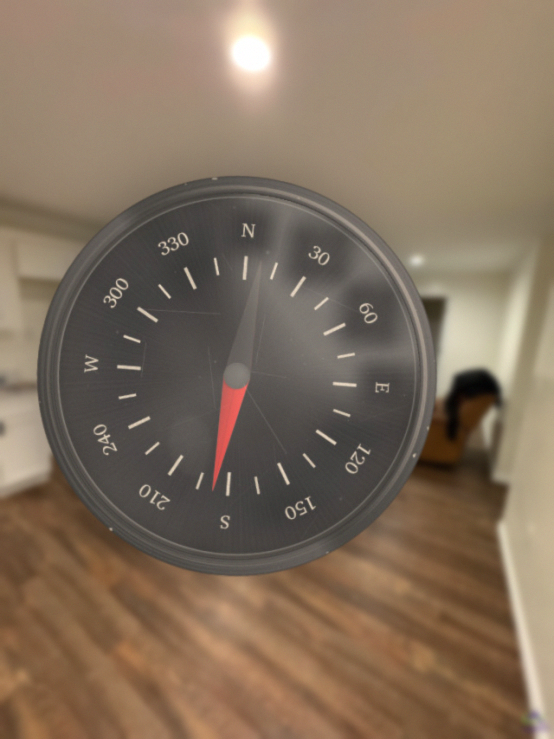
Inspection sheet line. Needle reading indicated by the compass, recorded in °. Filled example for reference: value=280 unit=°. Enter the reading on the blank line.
value=187.5 unit=°
